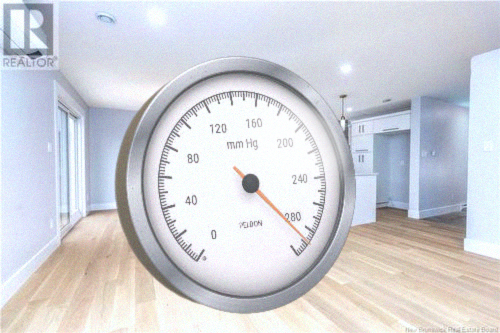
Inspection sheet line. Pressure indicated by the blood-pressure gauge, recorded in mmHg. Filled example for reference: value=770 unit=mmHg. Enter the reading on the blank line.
value=290 unit=mmHg
